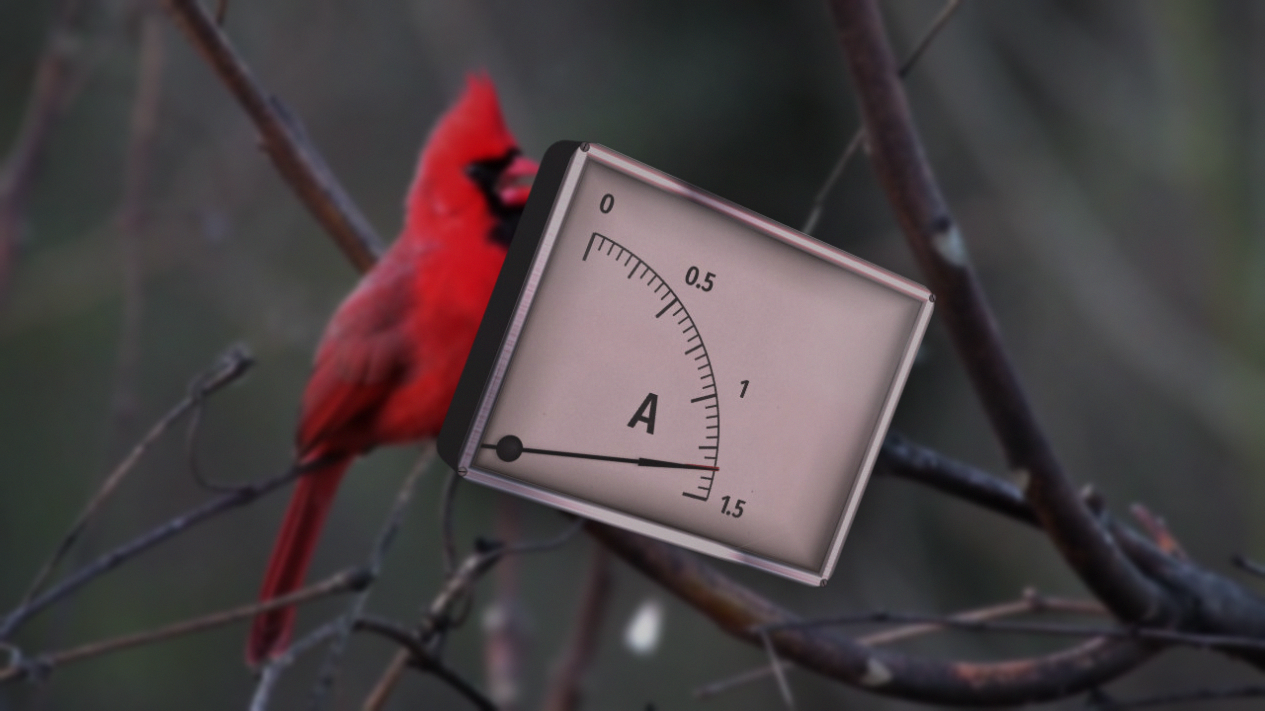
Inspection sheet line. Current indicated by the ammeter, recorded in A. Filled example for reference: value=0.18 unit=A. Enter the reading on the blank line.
value=1.35 unit=A
